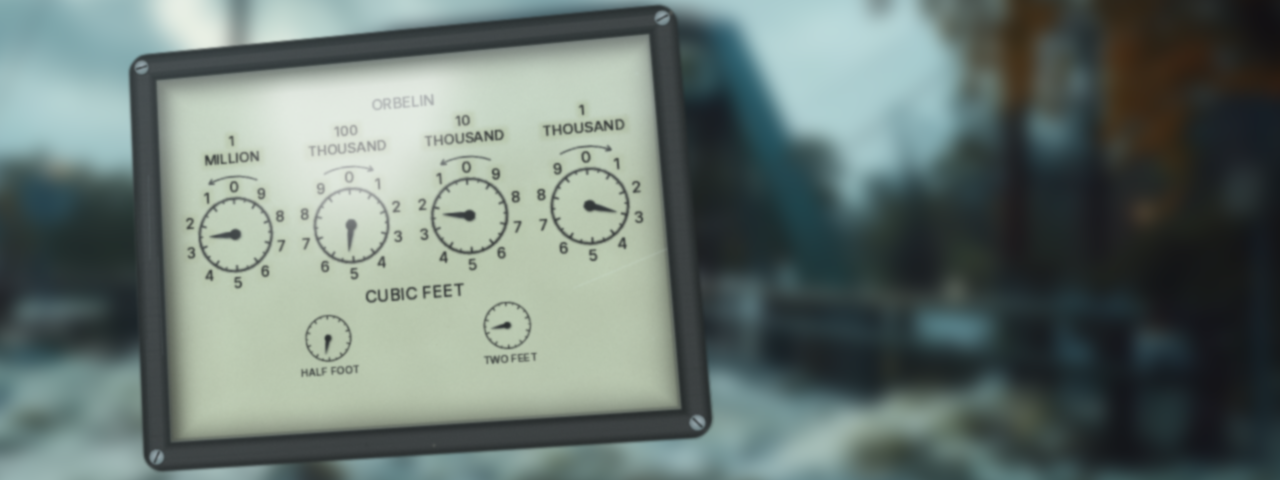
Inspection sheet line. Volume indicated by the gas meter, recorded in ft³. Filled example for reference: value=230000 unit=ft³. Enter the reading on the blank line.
value=252300 unit=ft³
